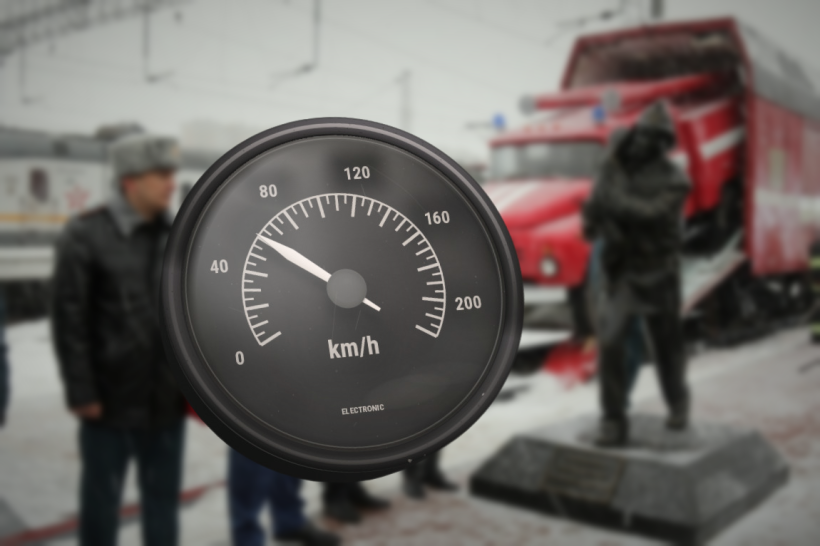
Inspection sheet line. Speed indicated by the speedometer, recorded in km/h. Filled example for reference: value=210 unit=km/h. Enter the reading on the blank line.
value=60 unit=km/h
